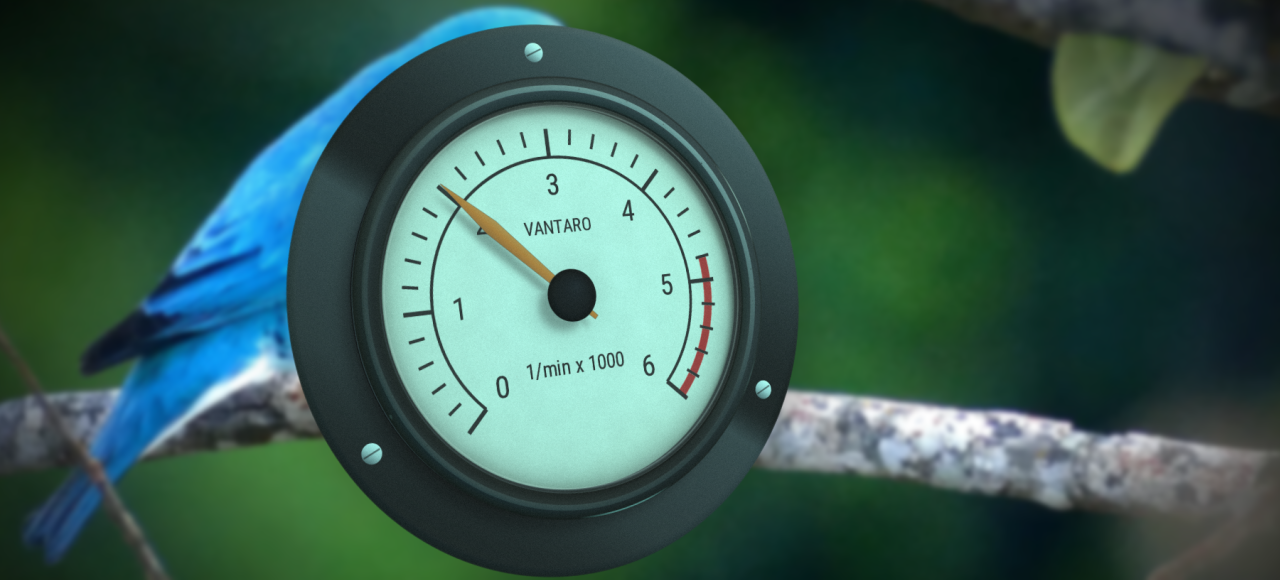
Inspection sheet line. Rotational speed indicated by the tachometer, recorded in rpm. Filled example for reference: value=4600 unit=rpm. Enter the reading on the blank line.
value=2000 unit=rpm
